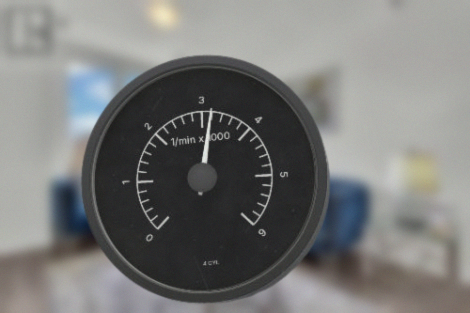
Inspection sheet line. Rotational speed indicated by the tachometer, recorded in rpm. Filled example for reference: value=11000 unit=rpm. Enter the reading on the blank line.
value=3200 unit=rpm
